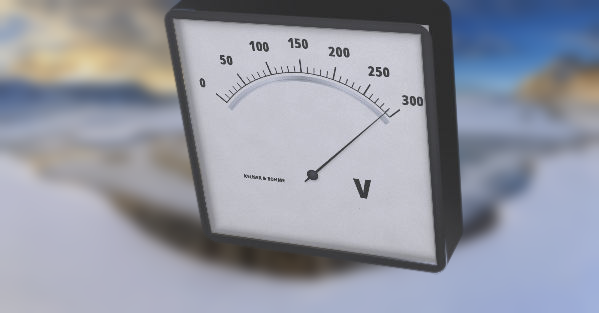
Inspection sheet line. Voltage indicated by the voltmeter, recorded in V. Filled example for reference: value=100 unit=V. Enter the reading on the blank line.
value=290 unit=V
